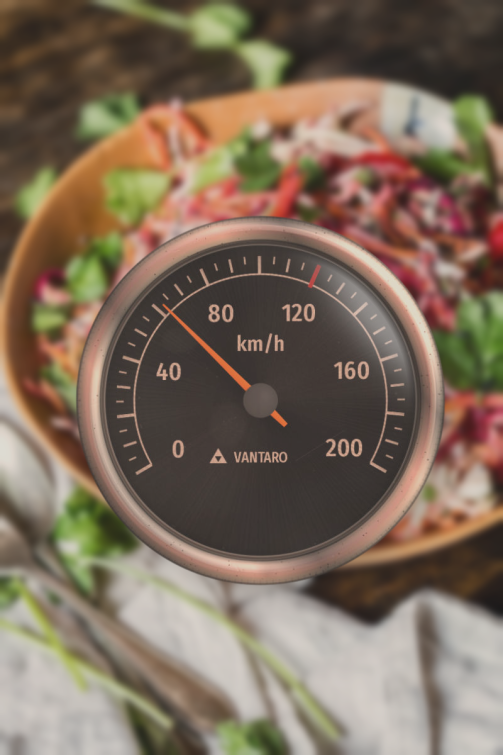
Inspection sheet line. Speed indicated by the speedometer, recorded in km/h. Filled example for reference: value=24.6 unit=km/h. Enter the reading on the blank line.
value=62.5 unit=km/h
